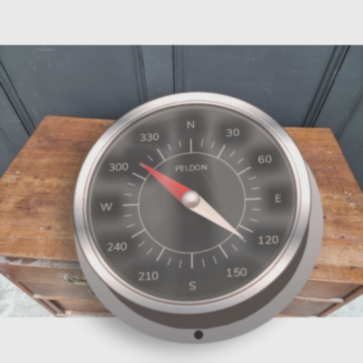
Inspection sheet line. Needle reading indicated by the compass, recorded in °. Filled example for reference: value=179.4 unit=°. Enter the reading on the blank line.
value=310 unit=°
